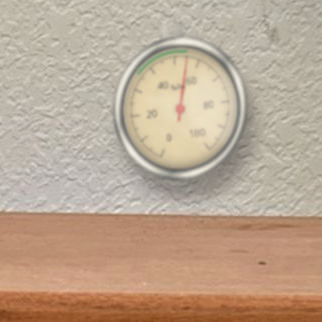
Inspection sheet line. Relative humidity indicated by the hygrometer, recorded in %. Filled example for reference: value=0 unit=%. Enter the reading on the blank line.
value=55 unit=%
